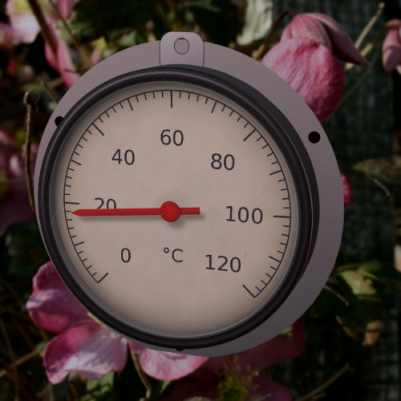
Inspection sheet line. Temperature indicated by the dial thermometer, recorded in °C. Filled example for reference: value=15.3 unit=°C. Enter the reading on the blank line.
value=18 unit=°C
